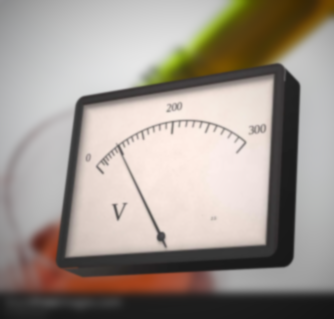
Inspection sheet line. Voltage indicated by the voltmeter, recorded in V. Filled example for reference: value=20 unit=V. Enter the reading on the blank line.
value=100 unit=V
